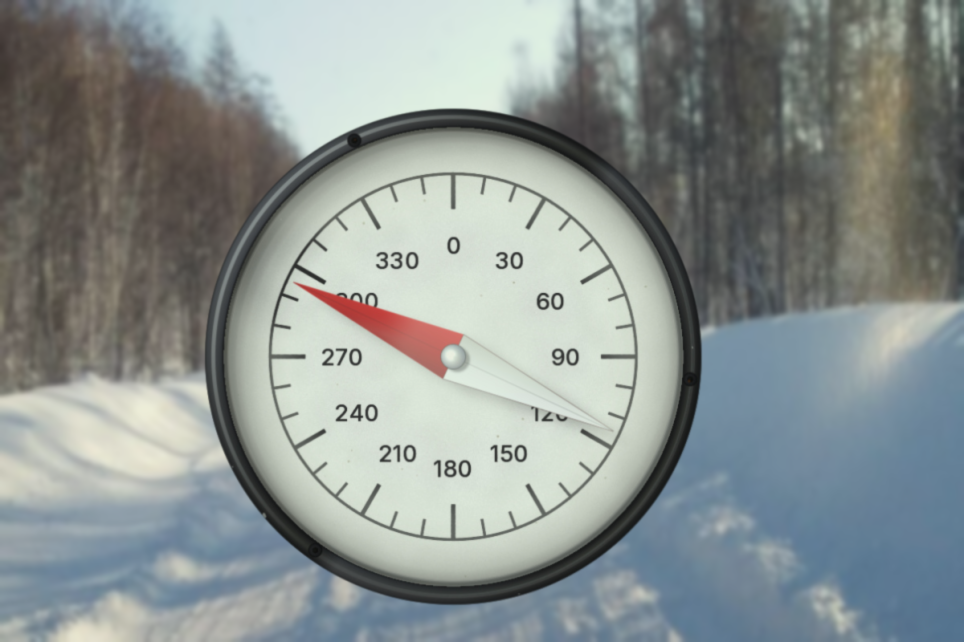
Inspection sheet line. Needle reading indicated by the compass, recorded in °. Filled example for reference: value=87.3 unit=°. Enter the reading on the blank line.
value=295 unit=°
